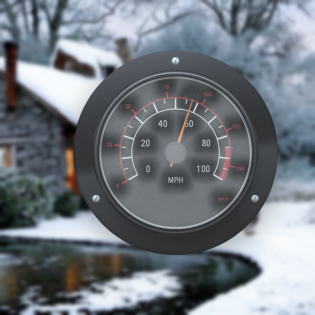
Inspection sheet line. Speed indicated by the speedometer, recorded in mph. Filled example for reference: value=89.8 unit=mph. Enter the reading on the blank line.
value=57.5 unit=mph
